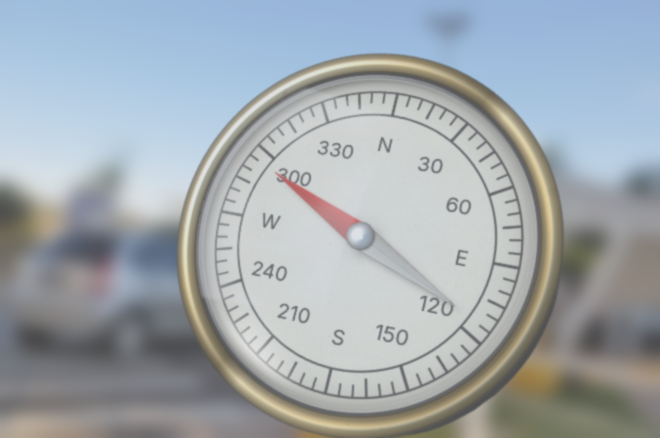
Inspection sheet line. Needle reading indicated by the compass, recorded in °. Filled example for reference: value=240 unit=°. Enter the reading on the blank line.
value=295 unit=°
